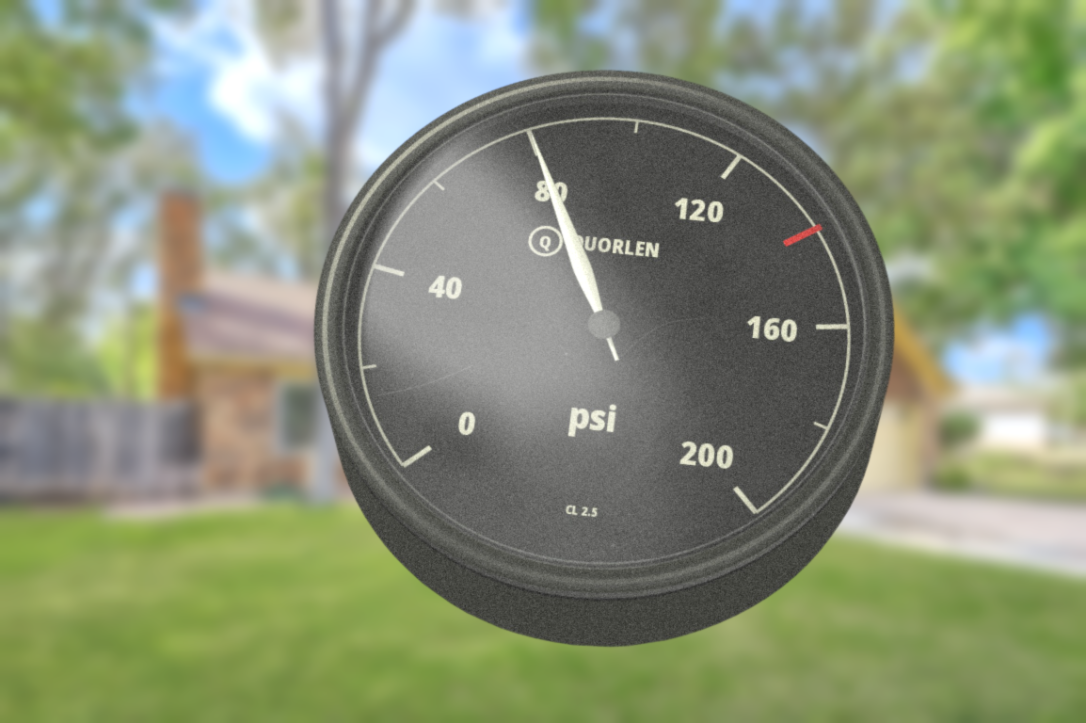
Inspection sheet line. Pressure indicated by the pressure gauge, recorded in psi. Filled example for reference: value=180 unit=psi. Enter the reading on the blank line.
value=80 unit=psi
